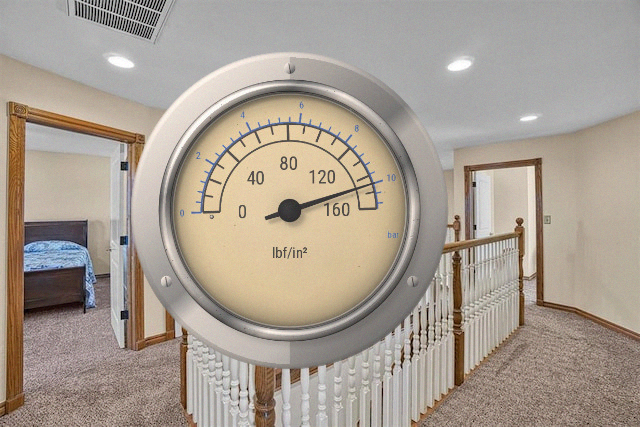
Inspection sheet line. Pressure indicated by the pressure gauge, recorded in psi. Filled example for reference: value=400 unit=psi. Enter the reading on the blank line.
value=145 unit=psi
